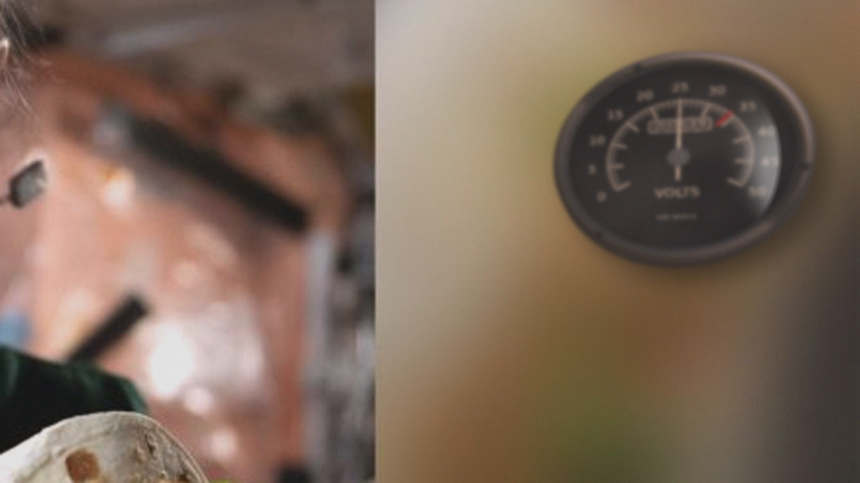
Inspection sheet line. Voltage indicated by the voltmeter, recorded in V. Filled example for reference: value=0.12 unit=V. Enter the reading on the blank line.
value=25 unit=V
